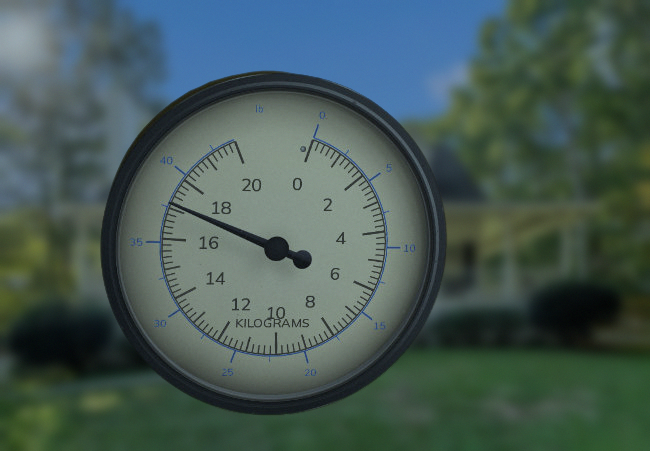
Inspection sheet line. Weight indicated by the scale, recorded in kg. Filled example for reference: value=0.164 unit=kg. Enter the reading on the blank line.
value=17.2 unit=kg
